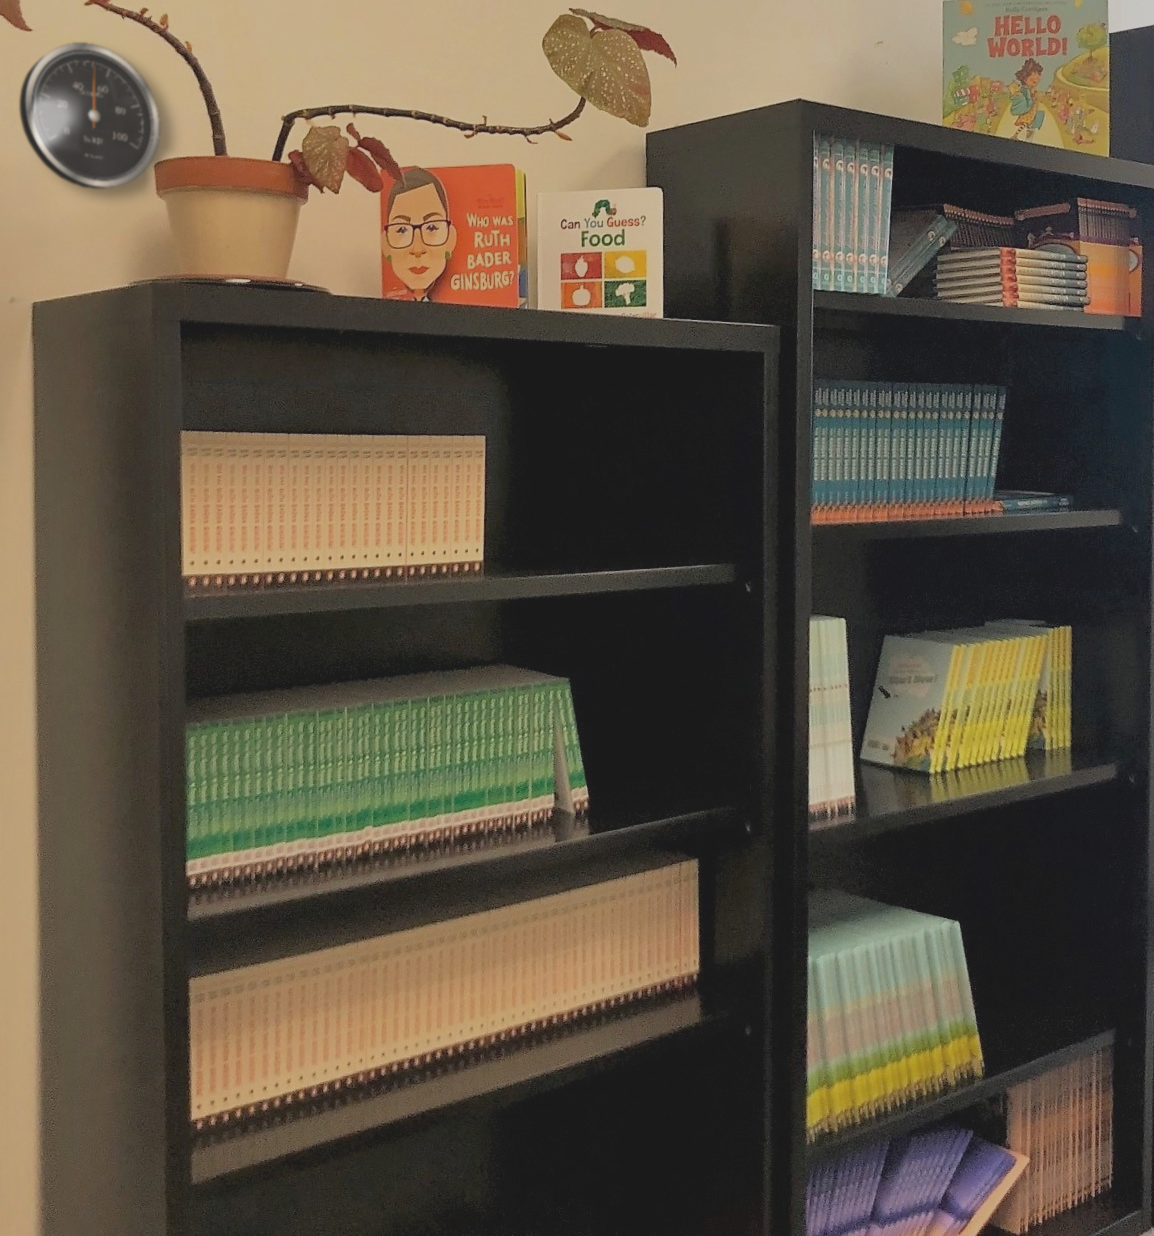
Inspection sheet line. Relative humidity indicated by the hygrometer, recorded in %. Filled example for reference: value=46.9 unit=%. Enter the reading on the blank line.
value=52 unit=%
